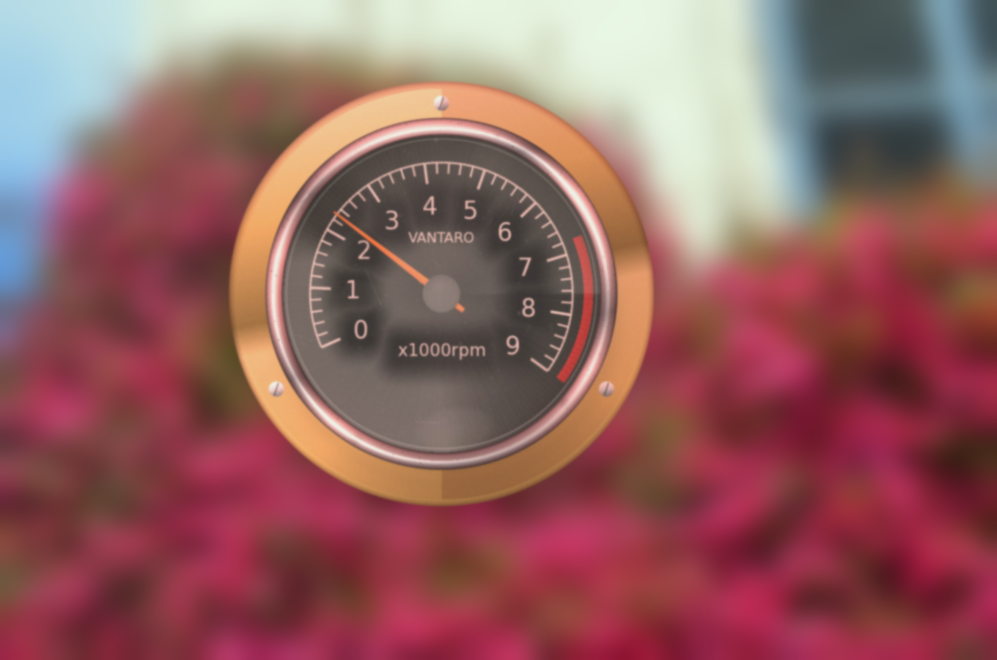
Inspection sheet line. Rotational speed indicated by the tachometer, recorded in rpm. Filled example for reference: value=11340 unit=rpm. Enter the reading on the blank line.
value=2300 unit=rpm
